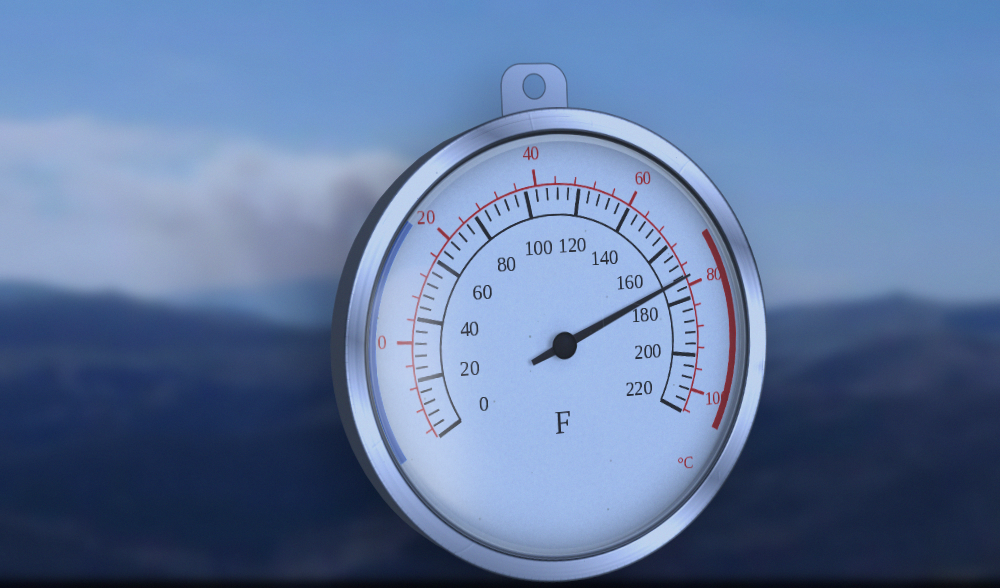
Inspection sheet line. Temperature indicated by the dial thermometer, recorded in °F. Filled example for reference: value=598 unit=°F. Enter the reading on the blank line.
value=172 unit=°F
